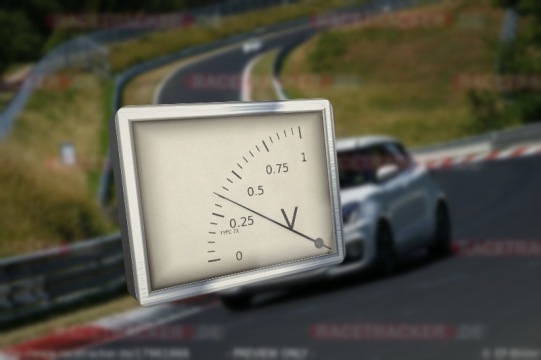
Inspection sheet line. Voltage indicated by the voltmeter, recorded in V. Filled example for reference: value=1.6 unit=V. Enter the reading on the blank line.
value=0.35 unit=V
